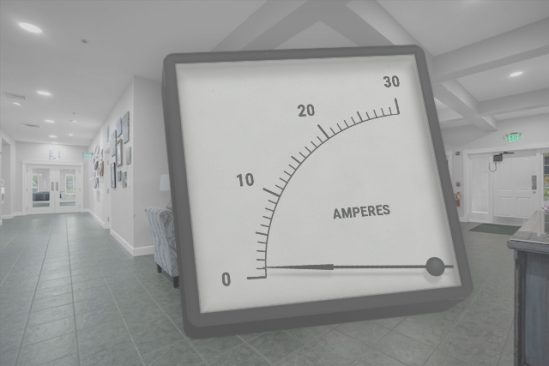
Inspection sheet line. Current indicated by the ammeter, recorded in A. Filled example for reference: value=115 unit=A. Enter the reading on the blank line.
value=1 unit=A
